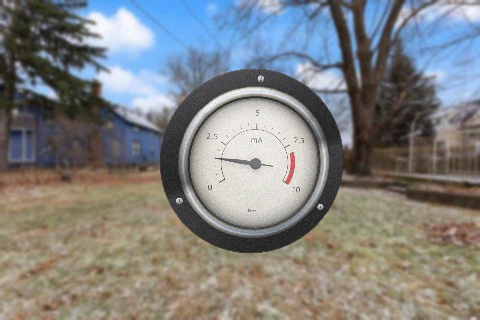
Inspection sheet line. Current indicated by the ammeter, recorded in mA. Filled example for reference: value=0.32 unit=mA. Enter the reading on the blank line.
value=1.5 unit=mA
